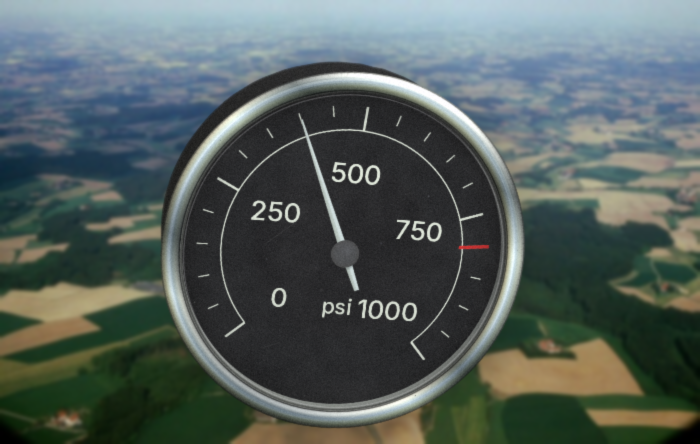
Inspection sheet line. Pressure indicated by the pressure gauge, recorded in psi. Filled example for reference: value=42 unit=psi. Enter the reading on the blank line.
value=400 unit=psi
